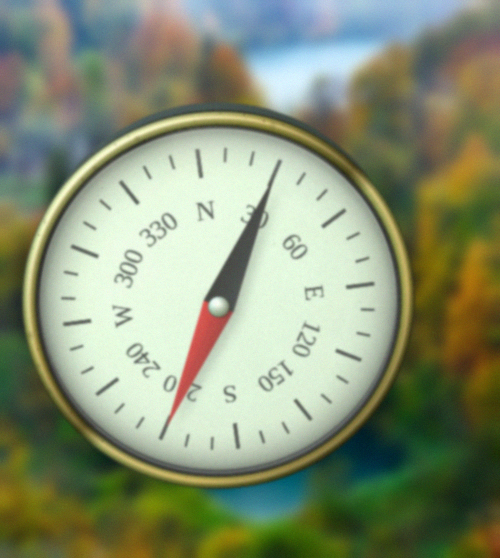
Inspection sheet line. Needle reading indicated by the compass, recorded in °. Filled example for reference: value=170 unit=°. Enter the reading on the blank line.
value=210 unit=°
